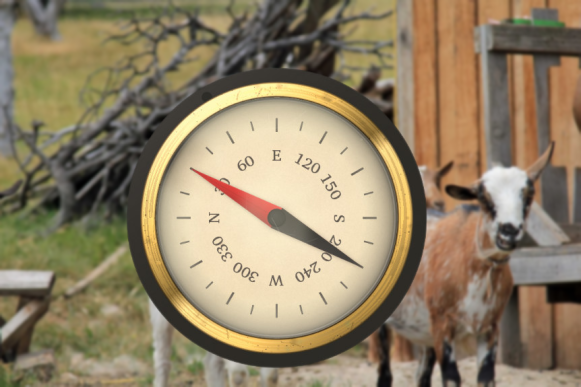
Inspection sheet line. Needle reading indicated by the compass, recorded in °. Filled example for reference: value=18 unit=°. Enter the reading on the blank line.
value=30 unit=°
